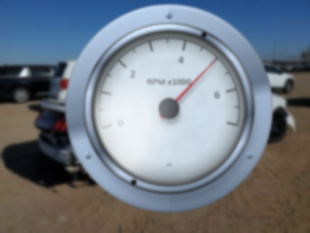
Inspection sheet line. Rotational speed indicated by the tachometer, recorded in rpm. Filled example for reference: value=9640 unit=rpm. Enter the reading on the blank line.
value=5000 unit=rpm
